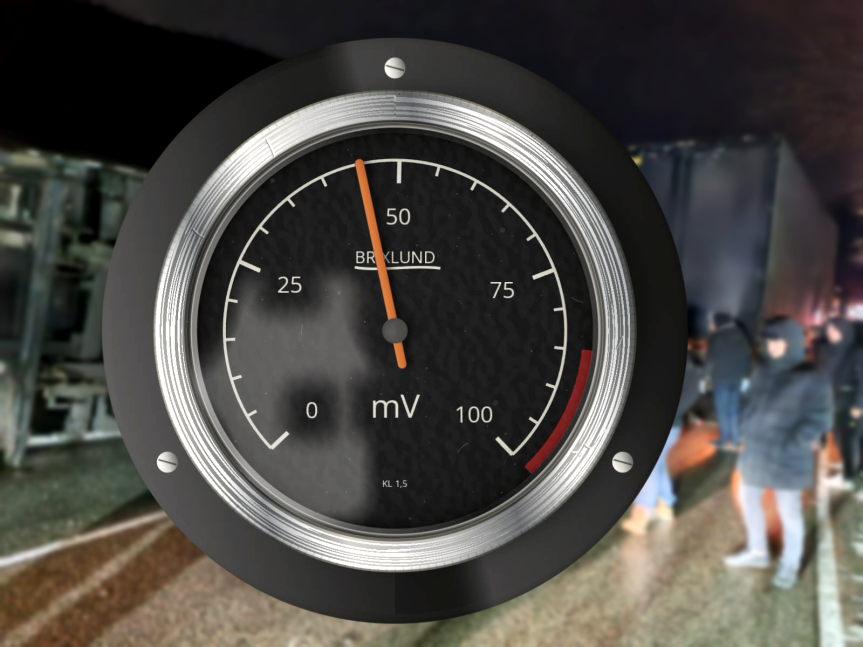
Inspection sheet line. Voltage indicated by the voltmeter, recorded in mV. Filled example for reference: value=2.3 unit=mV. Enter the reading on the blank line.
value=45 unit=mV
